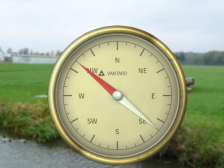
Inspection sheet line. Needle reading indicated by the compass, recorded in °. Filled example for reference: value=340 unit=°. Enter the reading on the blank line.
value=310 unit=°
